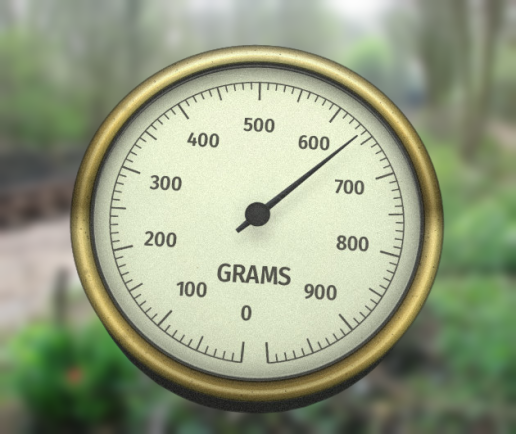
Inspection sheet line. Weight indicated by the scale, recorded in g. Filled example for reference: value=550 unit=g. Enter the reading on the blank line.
value=640 unit=g
